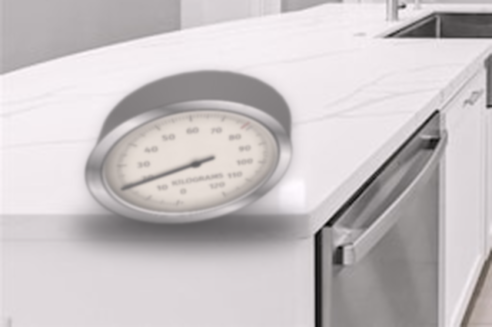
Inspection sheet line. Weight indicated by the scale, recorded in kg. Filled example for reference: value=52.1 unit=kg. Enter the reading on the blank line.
value=20 unit=kg
